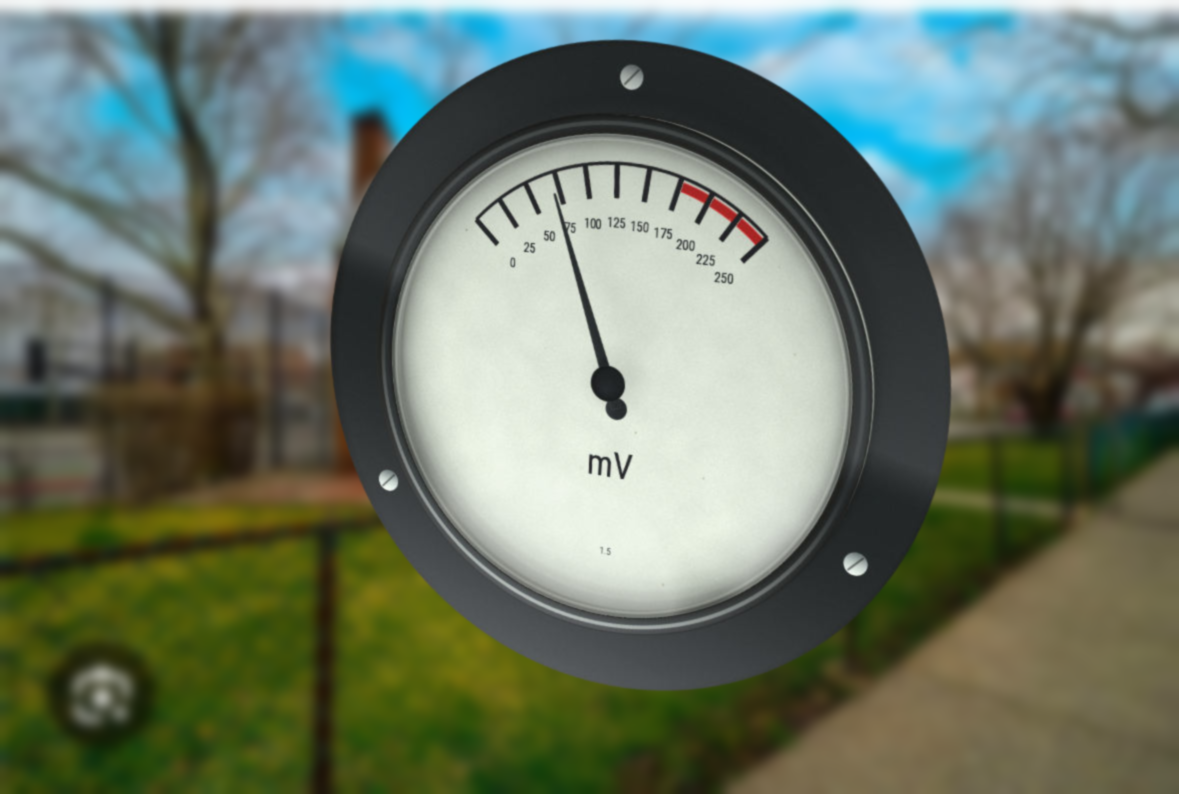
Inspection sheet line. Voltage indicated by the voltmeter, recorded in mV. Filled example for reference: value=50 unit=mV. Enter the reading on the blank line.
value=75 unit=mV
